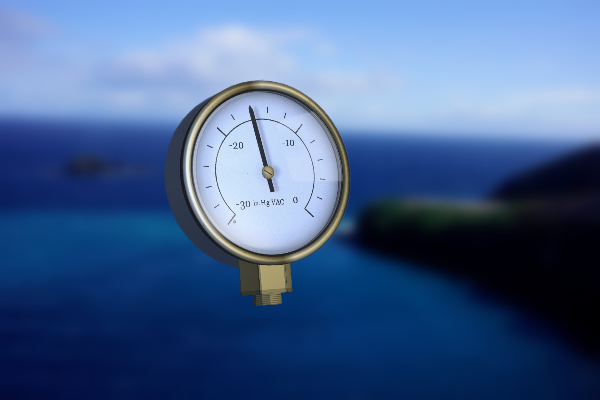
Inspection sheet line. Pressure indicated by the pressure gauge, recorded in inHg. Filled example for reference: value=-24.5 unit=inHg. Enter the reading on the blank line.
value=-16 unit=inHg
